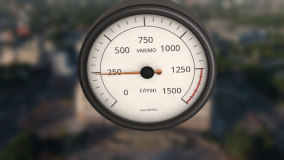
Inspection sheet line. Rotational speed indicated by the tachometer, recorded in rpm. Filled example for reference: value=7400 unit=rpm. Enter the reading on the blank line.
value=250 unit=rpm
